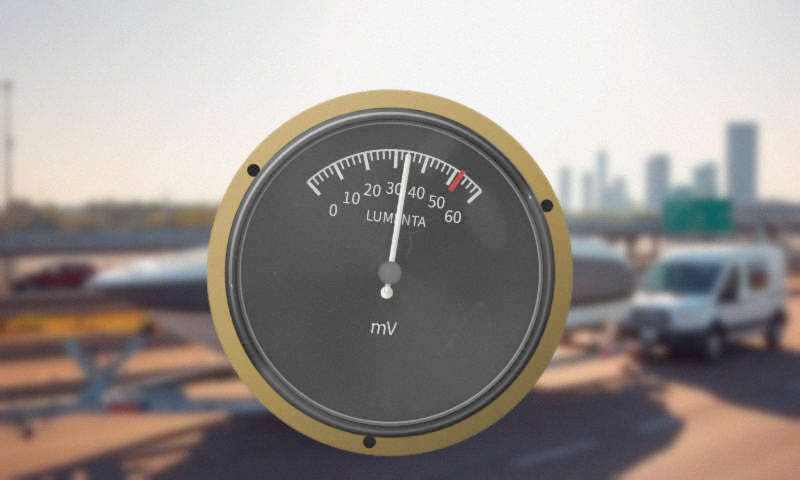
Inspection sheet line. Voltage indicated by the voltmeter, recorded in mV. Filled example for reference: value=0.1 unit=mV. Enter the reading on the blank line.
value=34 unit=mV
